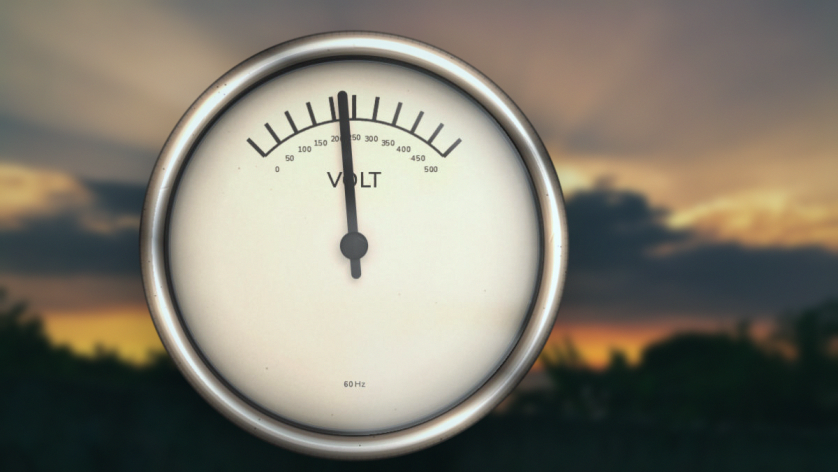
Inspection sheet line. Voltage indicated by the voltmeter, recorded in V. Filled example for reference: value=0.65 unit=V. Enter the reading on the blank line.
value=225 unit=V
